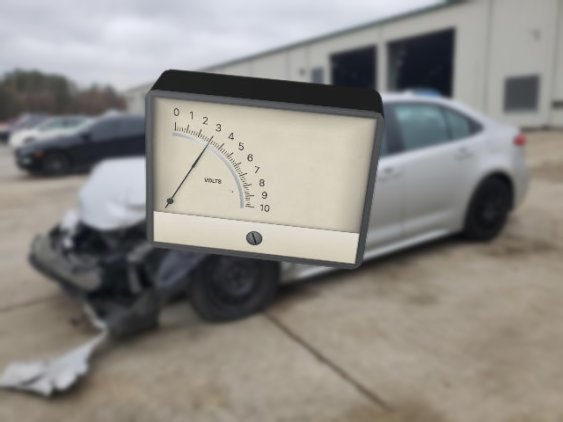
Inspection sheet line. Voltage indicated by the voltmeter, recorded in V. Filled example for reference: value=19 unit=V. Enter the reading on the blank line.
value=3 unit=V
